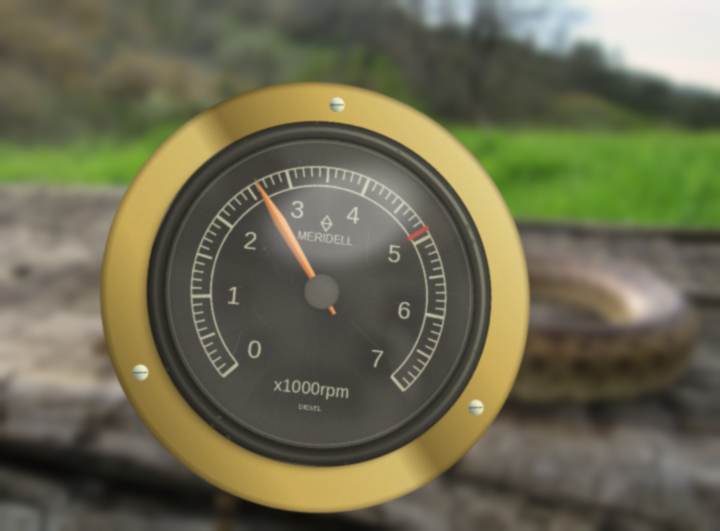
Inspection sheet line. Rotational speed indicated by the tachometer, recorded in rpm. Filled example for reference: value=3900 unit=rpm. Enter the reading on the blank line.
value=2600 unit=rpm
